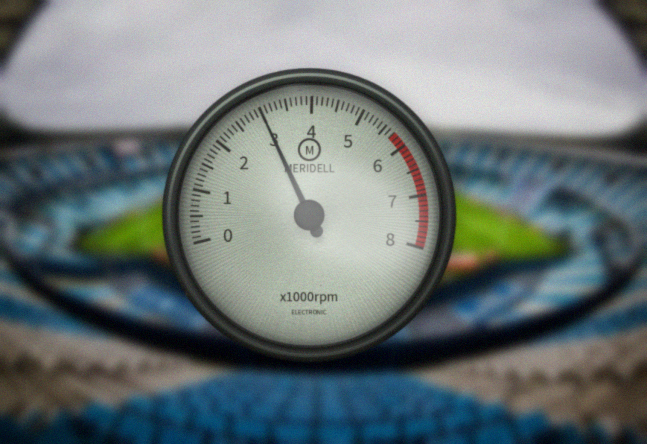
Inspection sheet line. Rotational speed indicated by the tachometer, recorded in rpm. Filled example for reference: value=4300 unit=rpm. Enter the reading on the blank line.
value=3000 unit=rpm
